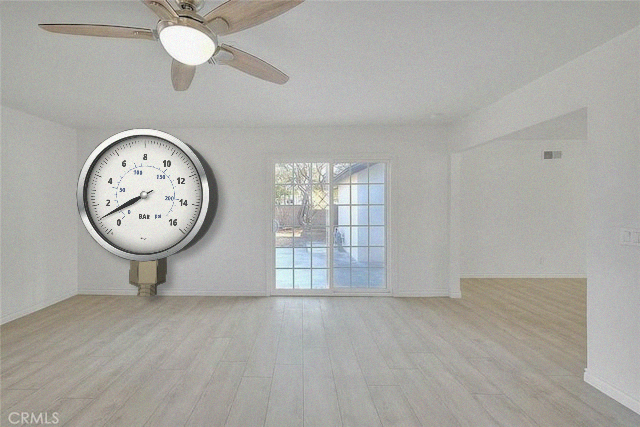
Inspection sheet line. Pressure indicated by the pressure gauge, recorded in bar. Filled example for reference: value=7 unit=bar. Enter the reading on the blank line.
value=1 unit=bar
